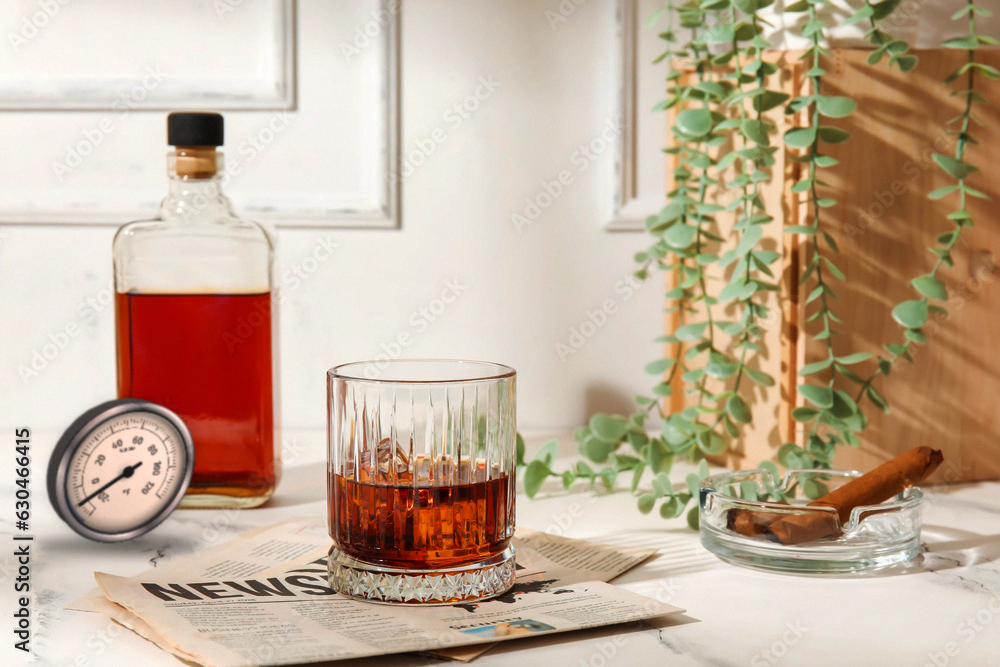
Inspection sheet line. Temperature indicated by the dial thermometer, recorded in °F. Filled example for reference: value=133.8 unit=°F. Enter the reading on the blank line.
value=-10 unit=°F
